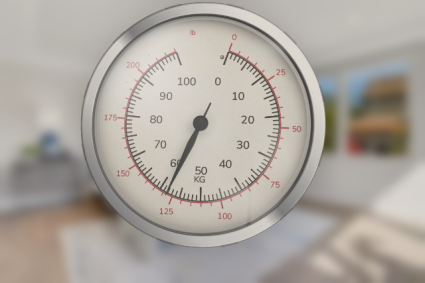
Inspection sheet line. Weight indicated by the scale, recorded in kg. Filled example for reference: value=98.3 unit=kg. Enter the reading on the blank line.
value=58 unit=kg
